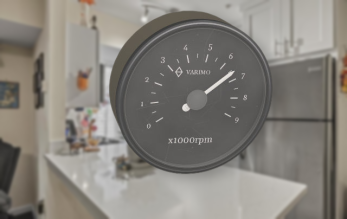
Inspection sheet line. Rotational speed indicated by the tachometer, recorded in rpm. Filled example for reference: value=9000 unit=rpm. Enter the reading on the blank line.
value=6500 unit=rpm
